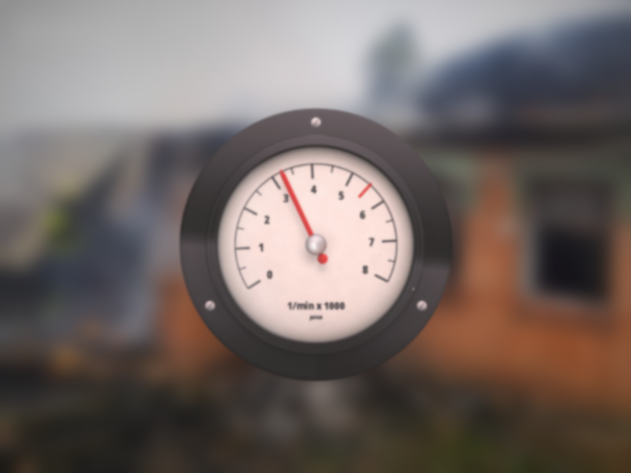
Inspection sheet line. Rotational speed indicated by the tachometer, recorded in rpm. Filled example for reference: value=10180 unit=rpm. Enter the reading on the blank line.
value=3250 unit=rpm
